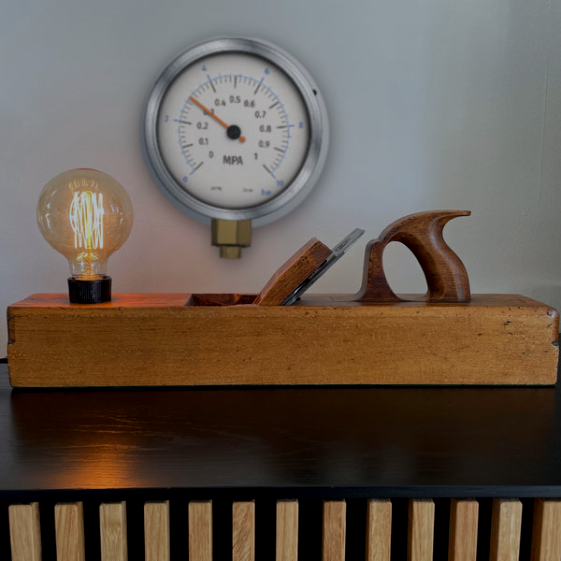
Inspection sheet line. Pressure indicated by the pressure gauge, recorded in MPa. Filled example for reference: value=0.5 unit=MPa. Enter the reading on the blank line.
value=0.3 unit=MPa
